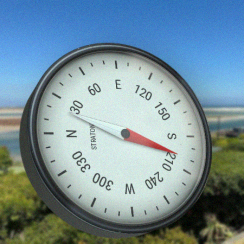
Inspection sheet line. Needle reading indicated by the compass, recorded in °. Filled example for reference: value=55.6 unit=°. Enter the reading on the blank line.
value=200 unit=°
